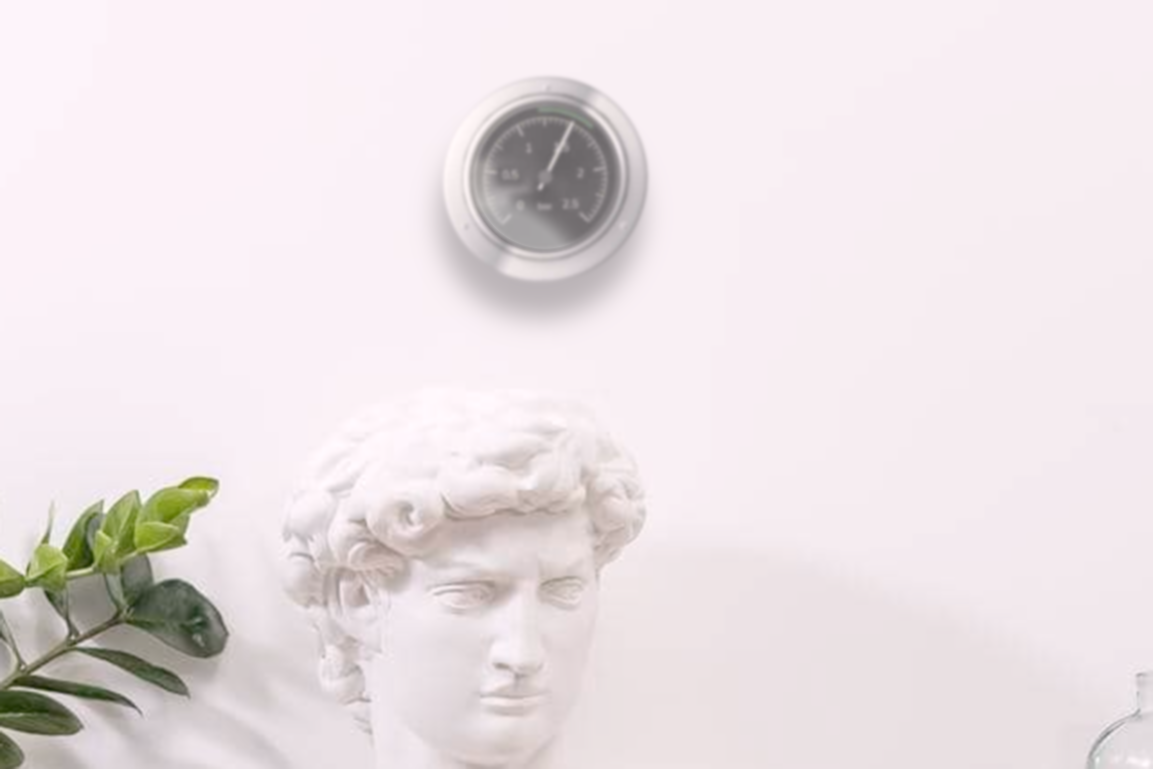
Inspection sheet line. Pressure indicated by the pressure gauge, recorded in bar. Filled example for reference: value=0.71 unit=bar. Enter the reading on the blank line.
value=1.5 unit=bar
